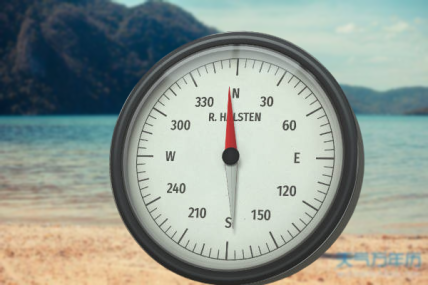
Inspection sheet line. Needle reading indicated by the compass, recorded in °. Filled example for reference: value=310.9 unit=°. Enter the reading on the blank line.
value=355 unit=°
